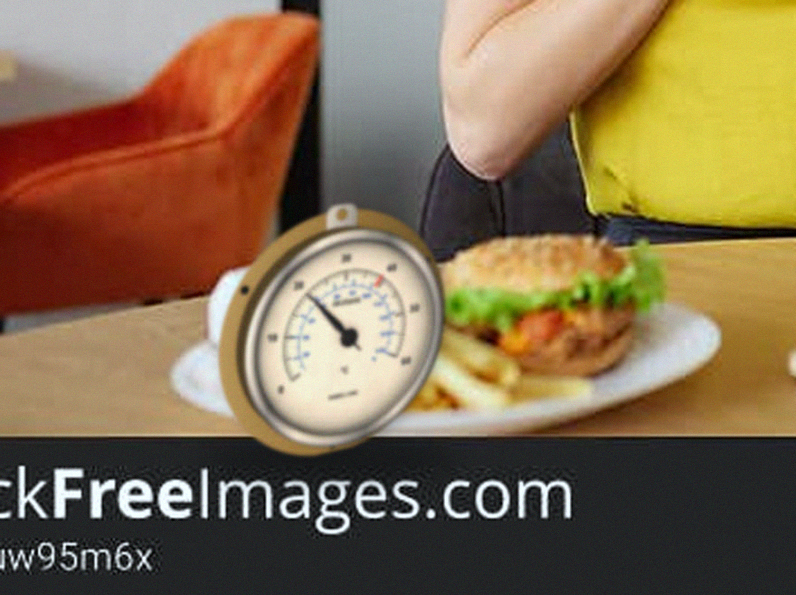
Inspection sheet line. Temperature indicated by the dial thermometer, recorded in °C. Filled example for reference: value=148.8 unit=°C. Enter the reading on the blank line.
value=20 unit=°C
